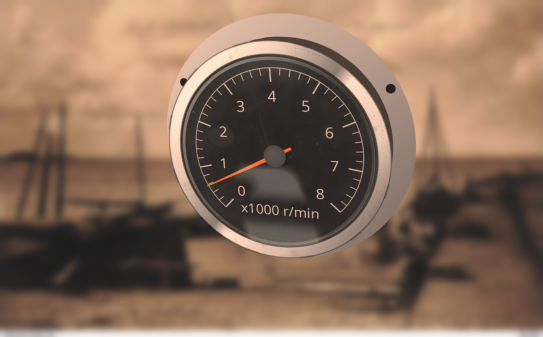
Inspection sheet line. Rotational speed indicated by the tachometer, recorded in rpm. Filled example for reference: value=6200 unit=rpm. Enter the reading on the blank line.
value=600 unit=rpm
